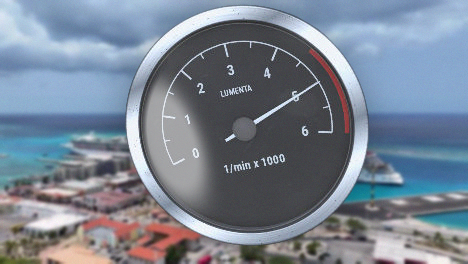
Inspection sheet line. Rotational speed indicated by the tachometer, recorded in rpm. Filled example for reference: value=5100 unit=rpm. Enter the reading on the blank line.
value=5000 unit=rpm
